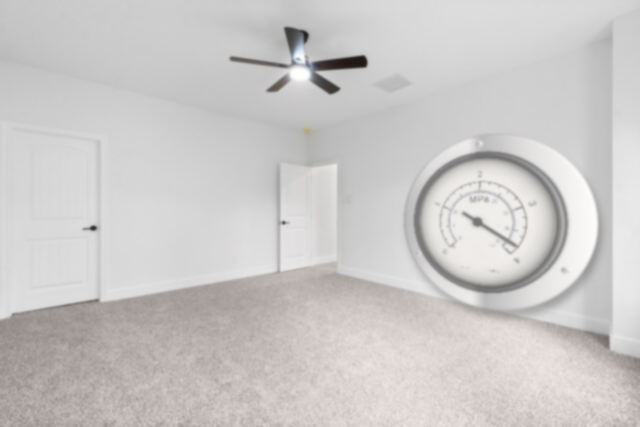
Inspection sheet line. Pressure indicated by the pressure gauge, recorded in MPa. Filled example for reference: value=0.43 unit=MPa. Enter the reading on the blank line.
value=3.8 unit=MPa
